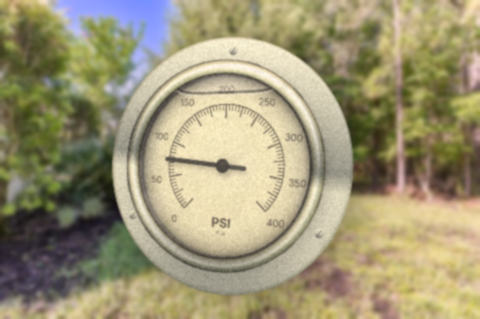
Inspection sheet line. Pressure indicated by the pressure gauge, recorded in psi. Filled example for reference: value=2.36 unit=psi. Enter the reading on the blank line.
value=75 unit=psi
